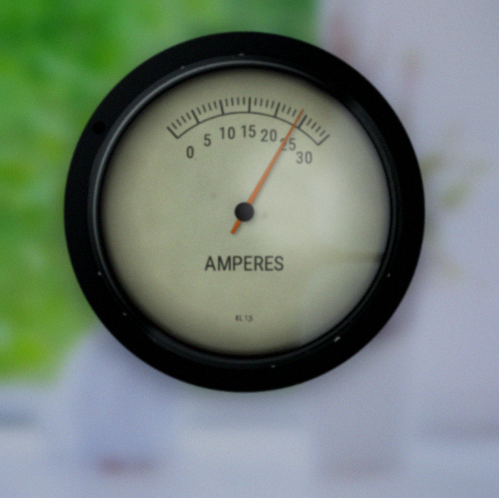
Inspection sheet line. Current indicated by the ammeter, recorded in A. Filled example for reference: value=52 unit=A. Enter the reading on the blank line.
value=24 unit=A
